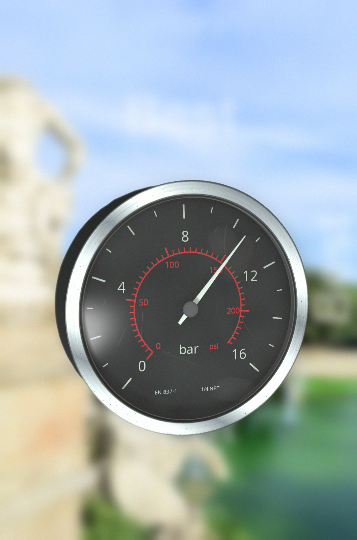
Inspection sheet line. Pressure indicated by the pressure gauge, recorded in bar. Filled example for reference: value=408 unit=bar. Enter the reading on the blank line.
value=10.5 unit=bar
